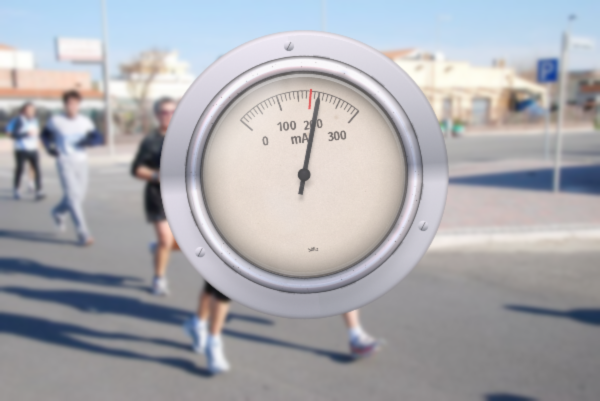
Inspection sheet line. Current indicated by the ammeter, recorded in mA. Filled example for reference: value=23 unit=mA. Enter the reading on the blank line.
value=200 unit=mA
